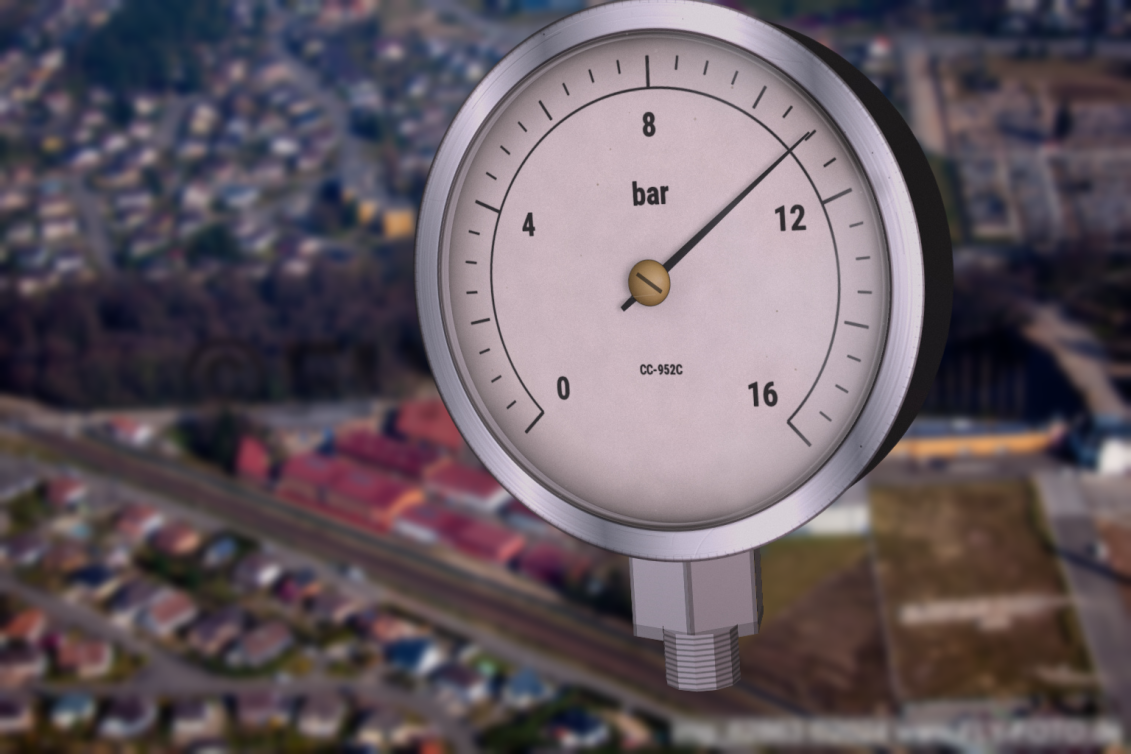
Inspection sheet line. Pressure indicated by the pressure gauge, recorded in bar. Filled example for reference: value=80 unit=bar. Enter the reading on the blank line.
value=11 unit=bar
